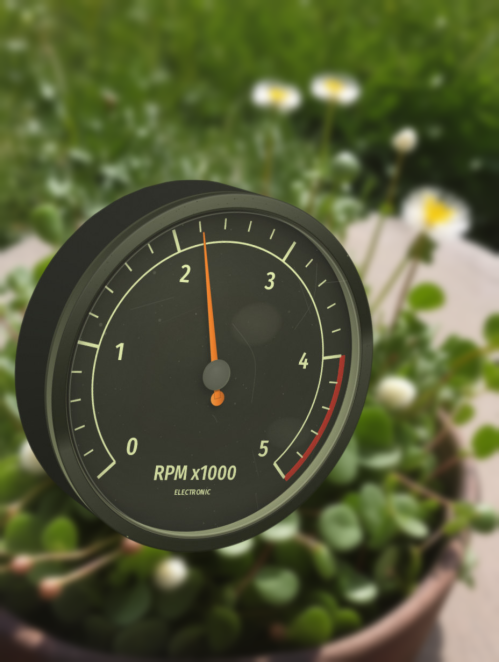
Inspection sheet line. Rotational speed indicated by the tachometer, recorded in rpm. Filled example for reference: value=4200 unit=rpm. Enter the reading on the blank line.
value=2200 unit=rpm
